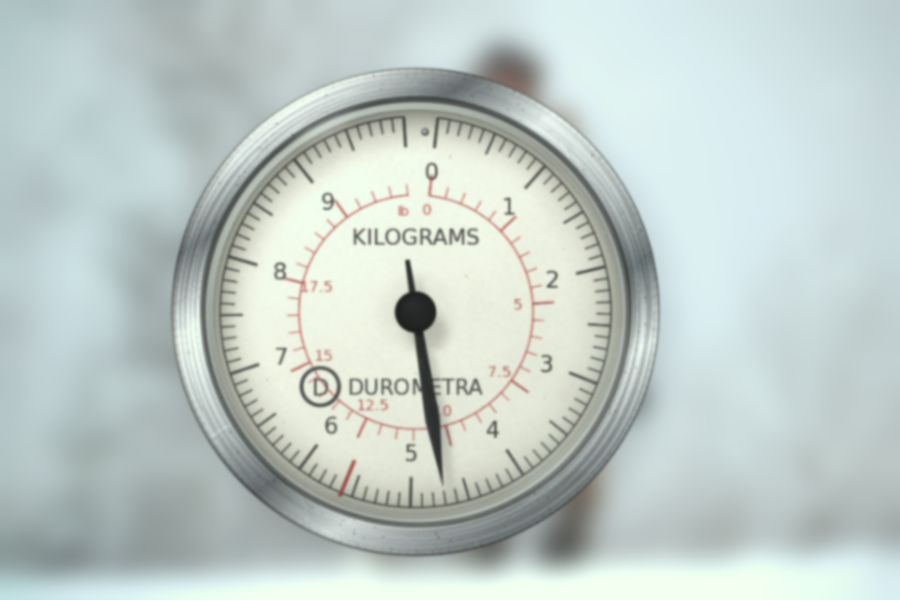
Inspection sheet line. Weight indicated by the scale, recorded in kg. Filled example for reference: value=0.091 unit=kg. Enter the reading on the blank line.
value=4.7 unit=kg
